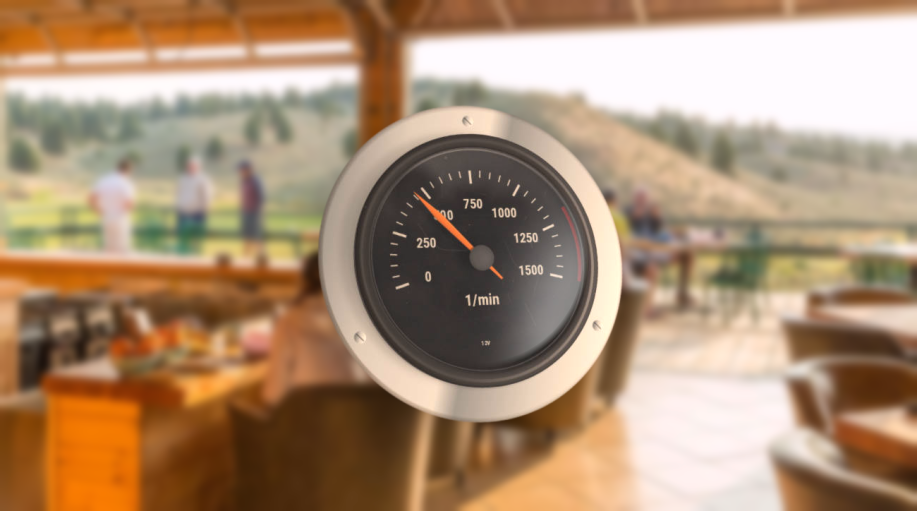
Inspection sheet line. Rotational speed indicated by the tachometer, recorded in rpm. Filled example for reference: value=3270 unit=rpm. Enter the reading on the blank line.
value=450 unit=rpm
